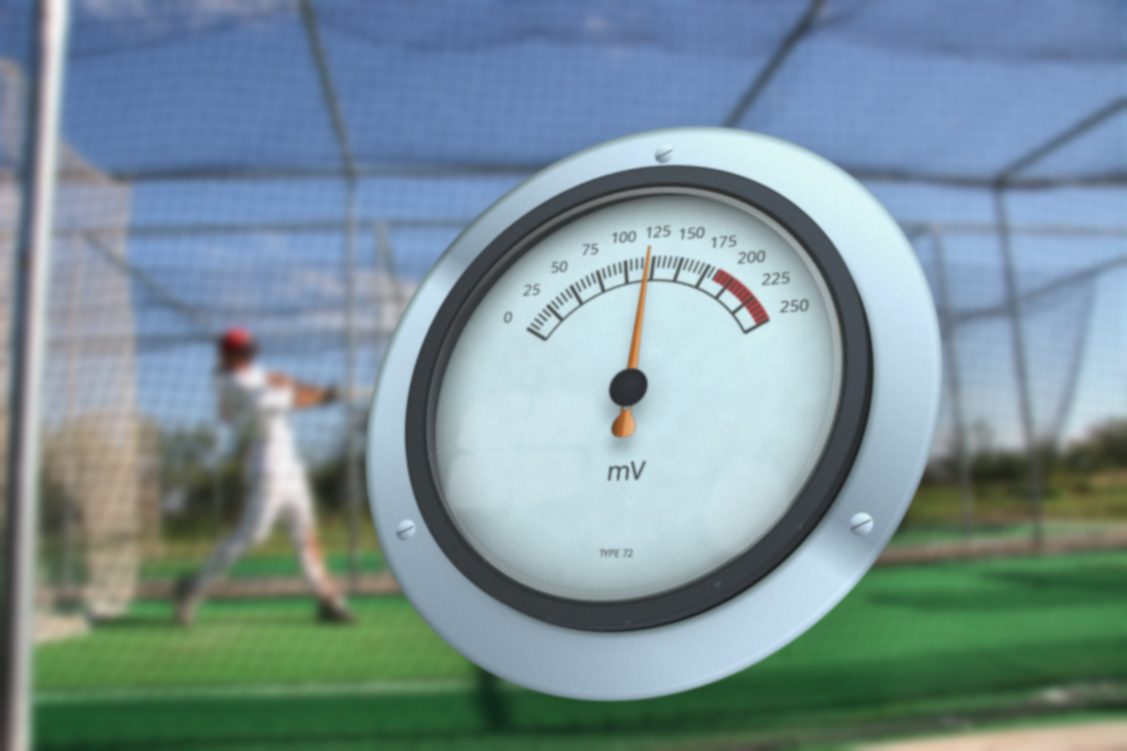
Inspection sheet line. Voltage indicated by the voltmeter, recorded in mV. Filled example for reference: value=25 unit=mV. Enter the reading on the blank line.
value=125 unit=mV
